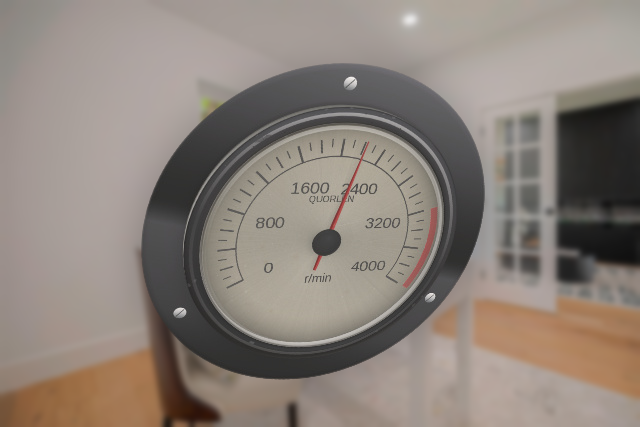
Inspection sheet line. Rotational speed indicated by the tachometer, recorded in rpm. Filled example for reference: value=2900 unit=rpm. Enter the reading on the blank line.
value=2200 unit=rpm
